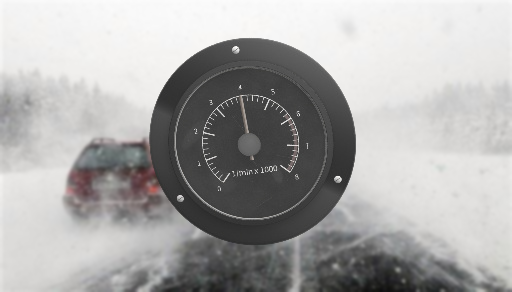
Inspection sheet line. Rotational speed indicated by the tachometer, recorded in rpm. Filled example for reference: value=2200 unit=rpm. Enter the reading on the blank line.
value=4000 unit=rpm
